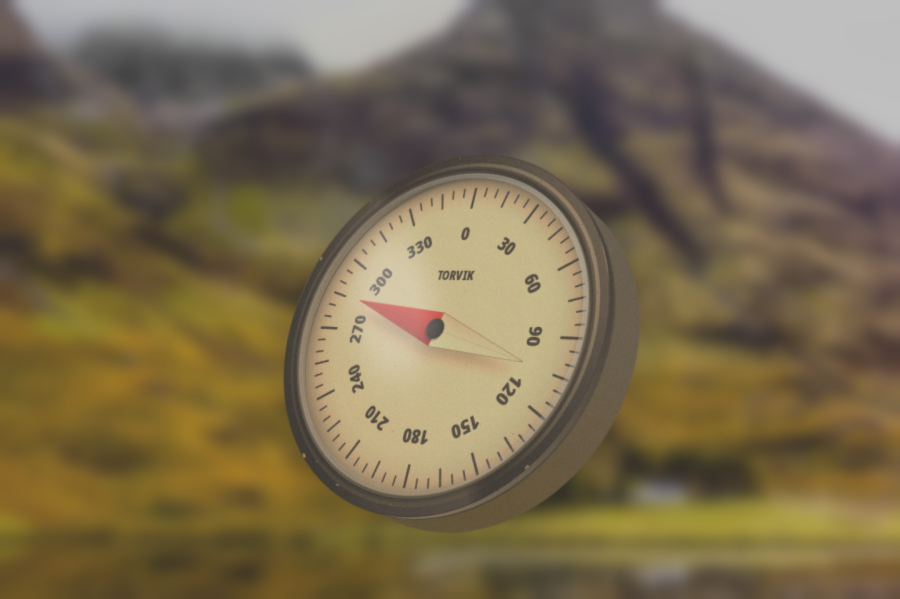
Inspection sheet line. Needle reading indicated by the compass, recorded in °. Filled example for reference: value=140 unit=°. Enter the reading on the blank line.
value=285 unit=°
